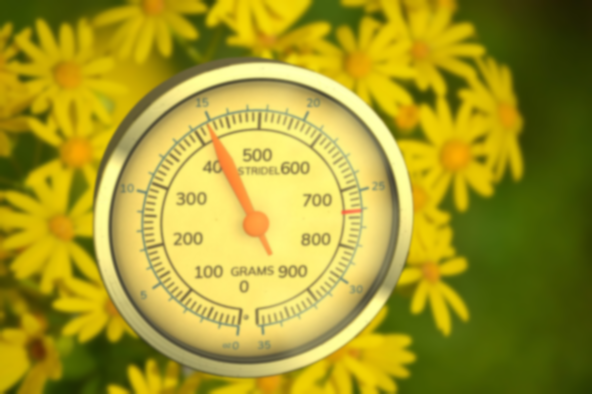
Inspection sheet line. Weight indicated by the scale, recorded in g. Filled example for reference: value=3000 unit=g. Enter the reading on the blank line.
value=420 unit=g
